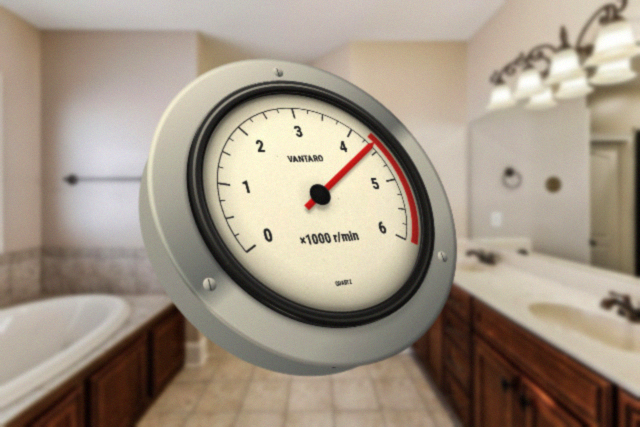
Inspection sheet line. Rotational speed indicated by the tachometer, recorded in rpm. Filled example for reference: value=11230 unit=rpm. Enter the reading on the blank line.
value=4375 unit=rpm
